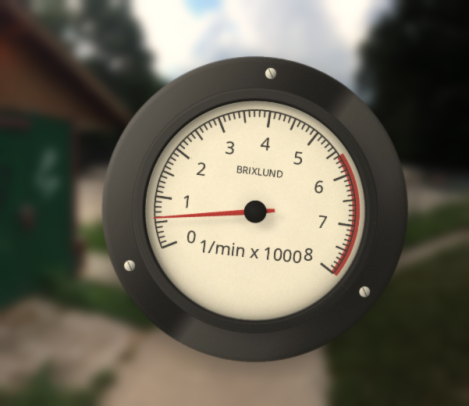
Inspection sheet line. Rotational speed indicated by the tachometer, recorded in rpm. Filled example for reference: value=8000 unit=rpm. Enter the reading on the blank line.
value=600 unit=rpm
